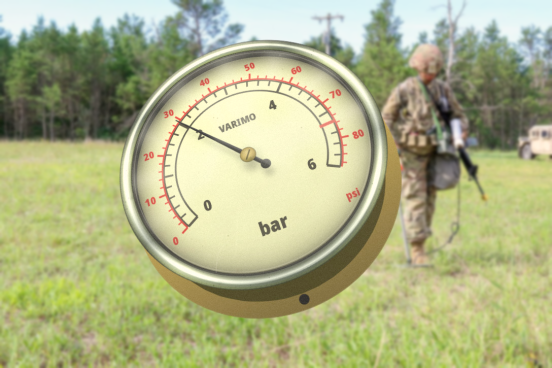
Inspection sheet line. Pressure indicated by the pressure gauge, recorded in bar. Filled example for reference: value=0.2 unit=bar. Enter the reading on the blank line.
value=2 unit=bar
